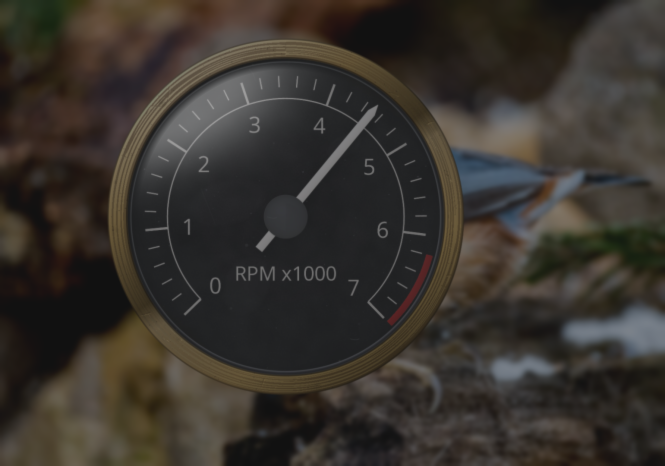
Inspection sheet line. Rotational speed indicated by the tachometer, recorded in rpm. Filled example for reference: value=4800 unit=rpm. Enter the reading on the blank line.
value=4500 unit=rpm
